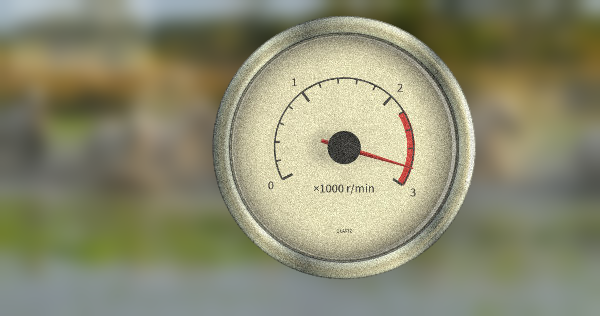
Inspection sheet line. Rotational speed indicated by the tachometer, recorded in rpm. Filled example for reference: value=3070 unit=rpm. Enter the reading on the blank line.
value=2800 unit=rpm
